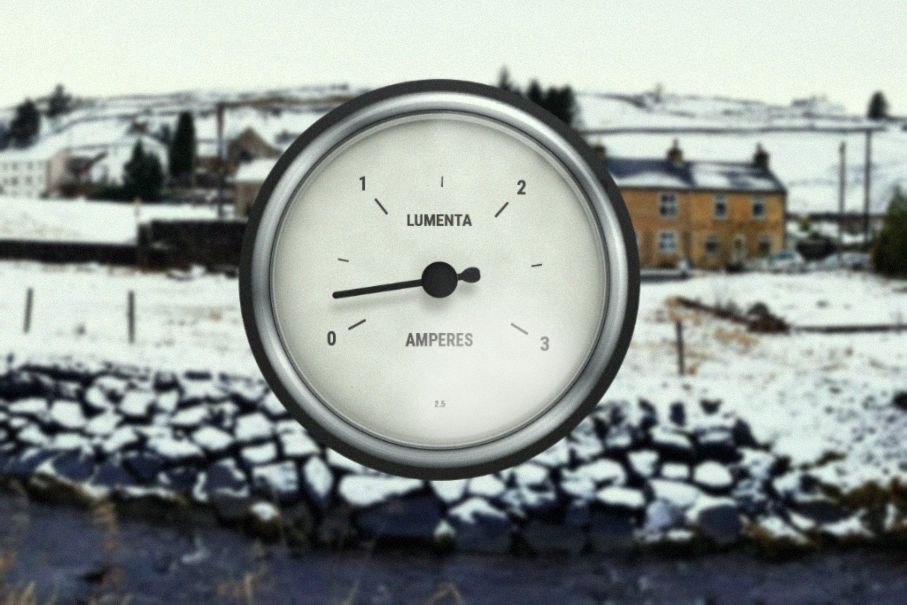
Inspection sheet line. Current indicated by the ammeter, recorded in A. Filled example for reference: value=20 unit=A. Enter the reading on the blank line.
value=0.25 unit=A
